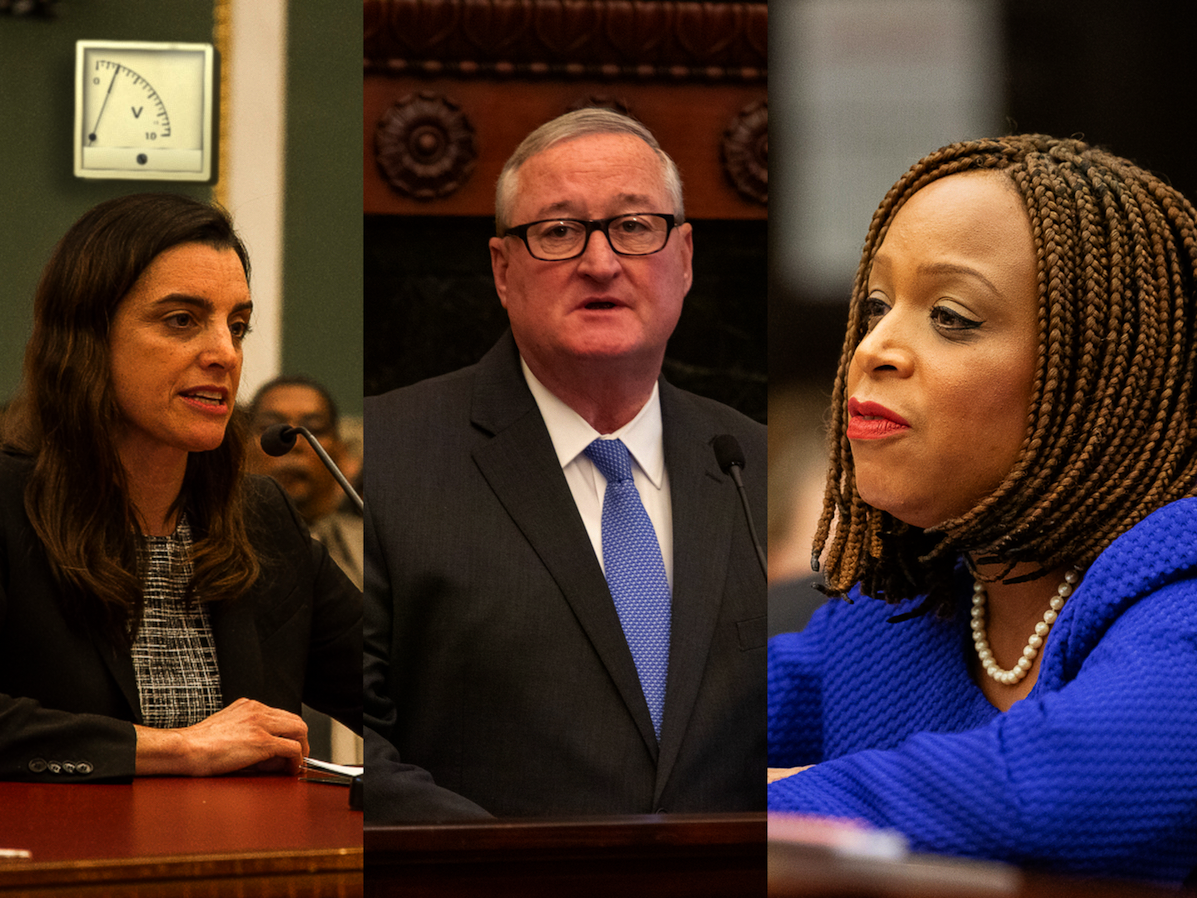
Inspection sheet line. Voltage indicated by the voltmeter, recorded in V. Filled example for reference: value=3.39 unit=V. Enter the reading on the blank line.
value=2 unit=V
